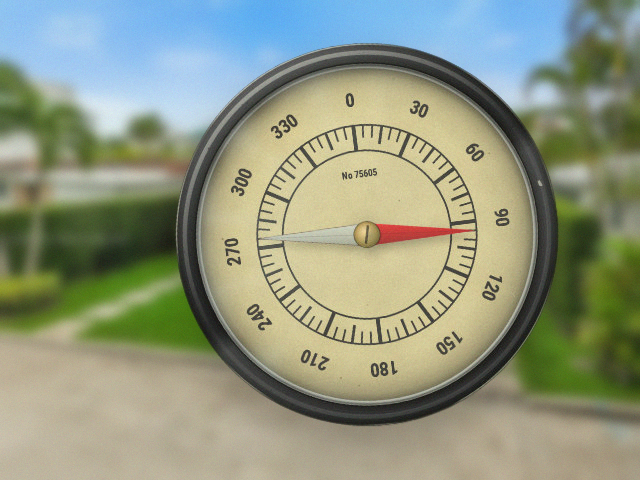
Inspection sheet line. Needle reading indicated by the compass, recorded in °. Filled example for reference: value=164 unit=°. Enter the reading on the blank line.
value=95 unit=°
